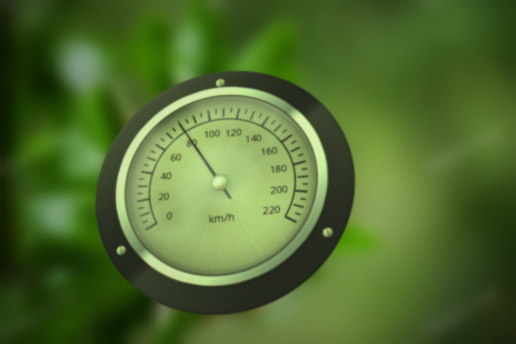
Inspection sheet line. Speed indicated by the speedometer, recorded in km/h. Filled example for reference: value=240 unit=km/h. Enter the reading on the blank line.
value=80 unit=km/h
